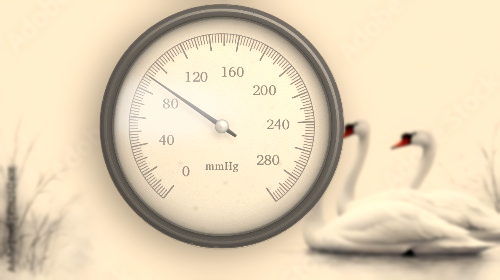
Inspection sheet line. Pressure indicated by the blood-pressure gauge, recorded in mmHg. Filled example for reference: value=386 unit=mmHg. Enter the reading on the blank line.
value=90 unit=mmHg
